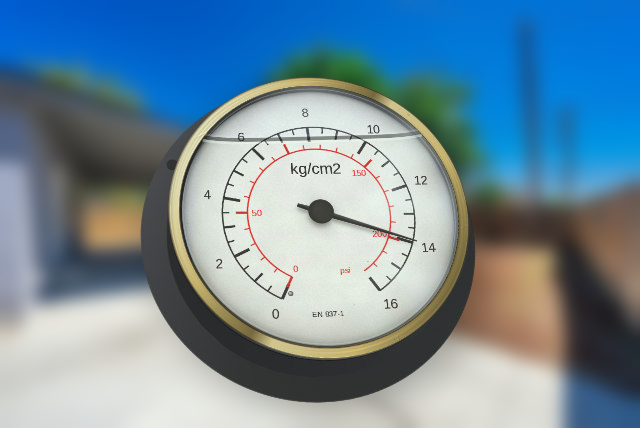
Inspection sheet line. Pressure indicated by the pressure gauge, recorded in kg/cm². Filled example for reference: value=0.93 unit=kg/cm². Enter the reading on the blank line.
value=14 unit=kg/cm²
